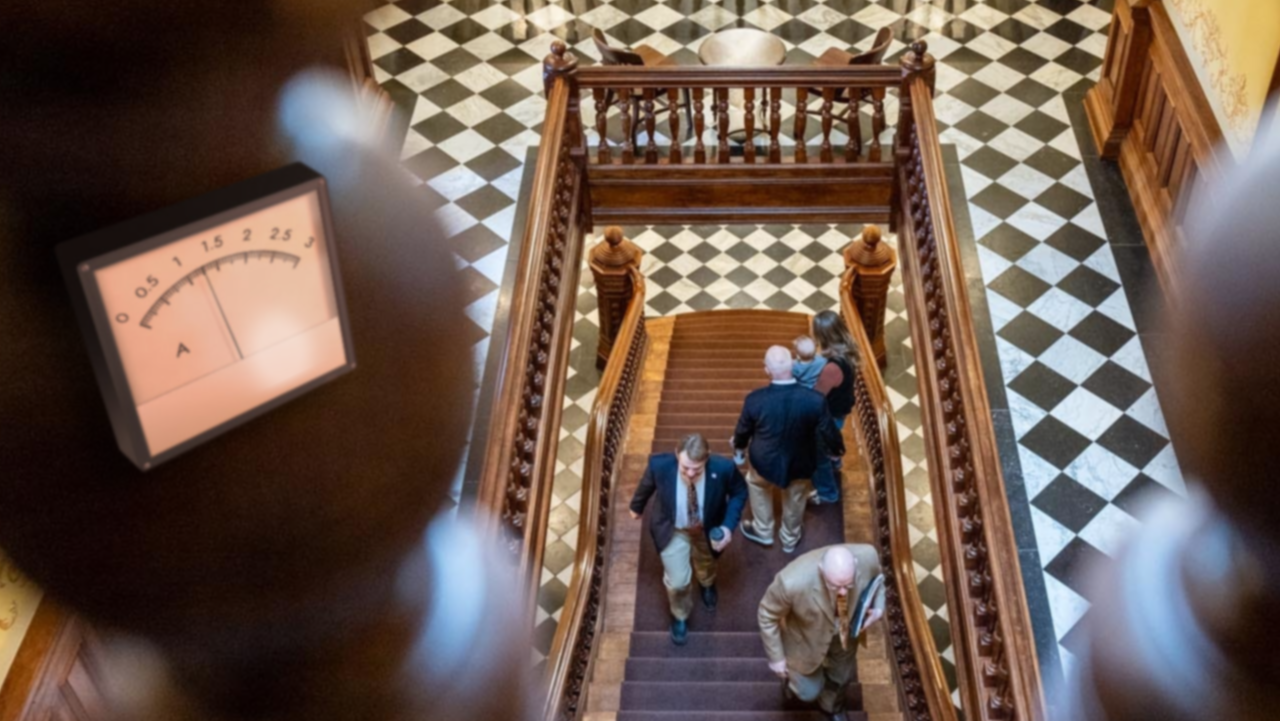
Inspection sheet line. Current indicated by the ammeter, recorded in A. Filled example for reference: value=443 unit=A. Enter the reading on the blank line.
value=1.25 unit=A
